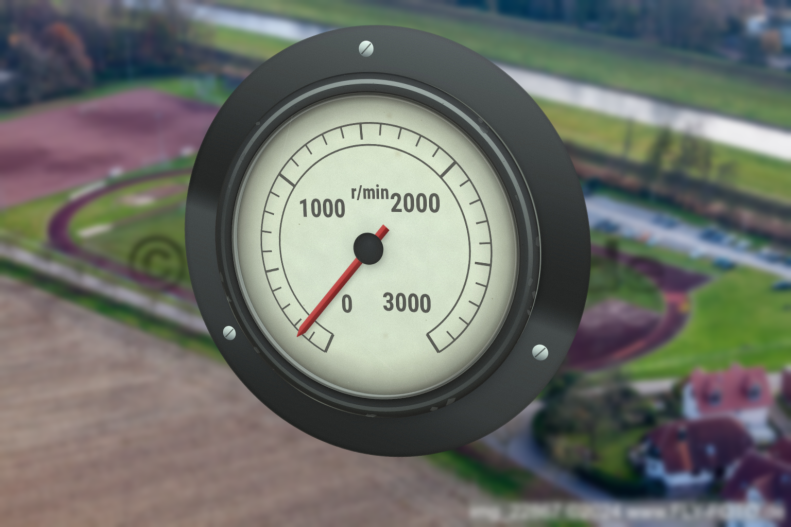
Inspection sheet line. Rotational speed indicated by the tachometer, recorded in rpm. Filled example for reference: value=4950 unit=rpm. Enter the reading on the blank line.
value=150 unit=rpm
